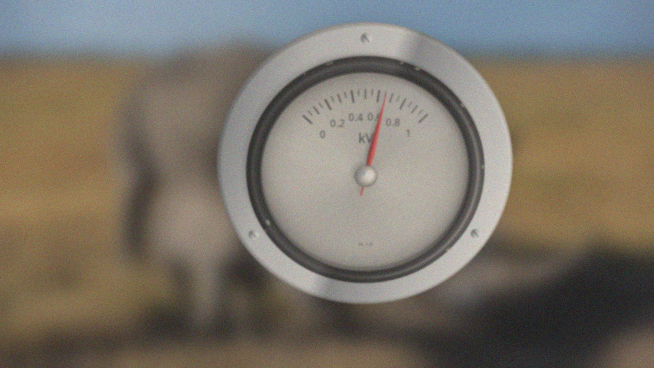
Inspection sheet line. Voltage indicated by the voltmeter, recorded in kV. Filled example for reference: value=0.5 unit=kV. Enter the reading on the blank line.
value=0.65 unit=kV
